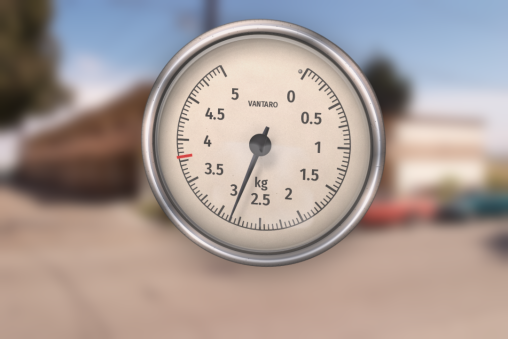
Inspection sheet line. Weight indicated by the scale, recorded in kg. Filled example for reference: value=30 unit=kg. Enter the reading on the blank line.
value=2.85 unit=kg
